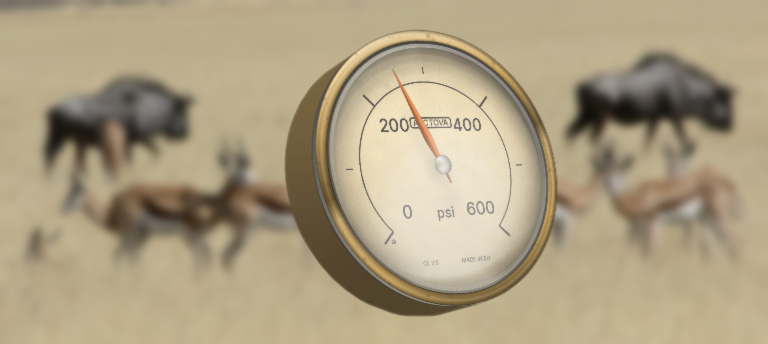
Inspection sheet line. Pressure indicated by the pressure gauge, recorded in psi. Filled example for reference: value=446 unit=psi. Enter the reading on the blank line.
value=250 unit=psi
